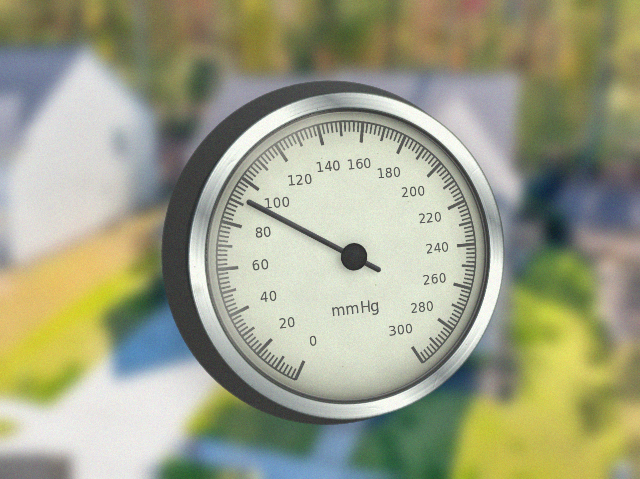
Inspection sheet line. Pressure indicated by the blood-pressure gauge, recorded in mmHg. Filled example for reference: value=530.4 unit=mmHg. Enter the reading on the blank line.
value=92 unit=mmHg
